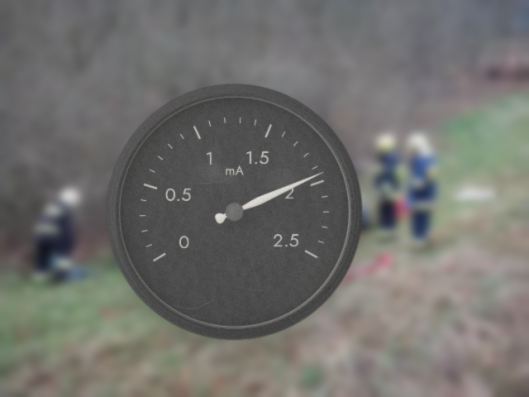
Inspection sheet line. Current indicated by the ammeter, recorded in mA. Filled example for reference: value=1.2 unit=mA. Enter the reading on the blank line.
value=1.95 unit=mA
